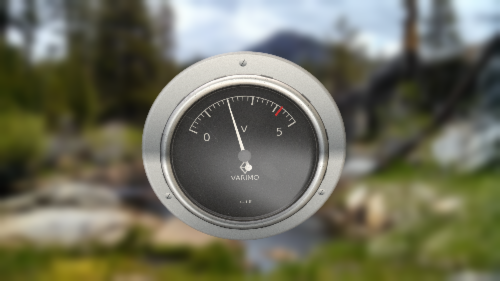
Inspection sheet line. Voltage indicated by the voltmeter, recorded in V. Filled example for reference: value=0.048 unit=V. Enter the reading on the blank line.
value=2 unit=V
